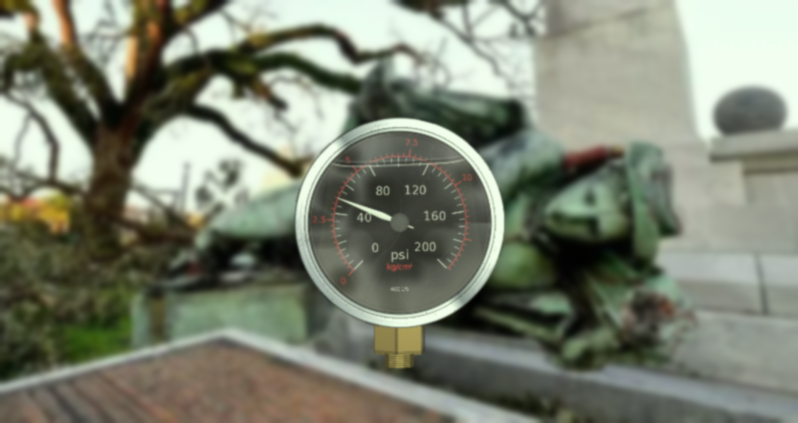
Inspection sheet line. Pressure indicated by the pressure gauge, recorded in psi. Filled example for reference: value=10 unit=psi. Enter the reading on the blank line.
value=50 unit=psi
